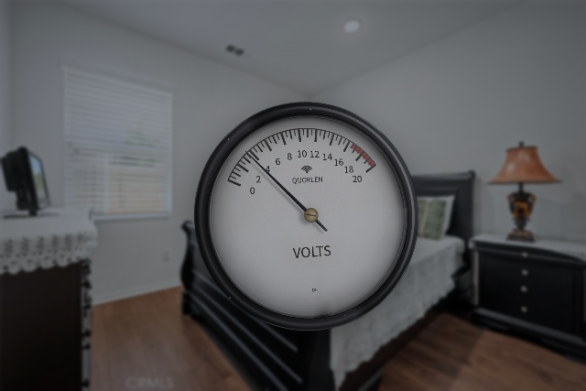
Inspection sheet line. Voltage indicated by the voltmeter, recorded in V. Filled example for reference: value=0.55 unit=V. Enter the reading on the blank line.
value=3.5 unit=V
